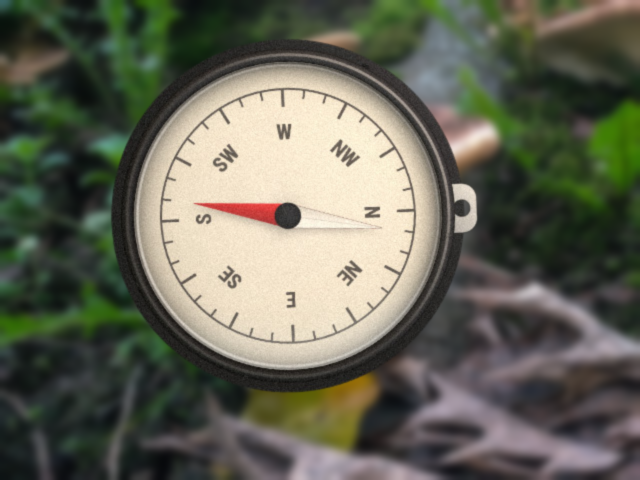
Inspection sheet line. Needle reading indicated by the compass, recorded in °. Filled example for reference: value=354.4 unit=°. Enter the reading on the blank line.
value=190 unit=°
